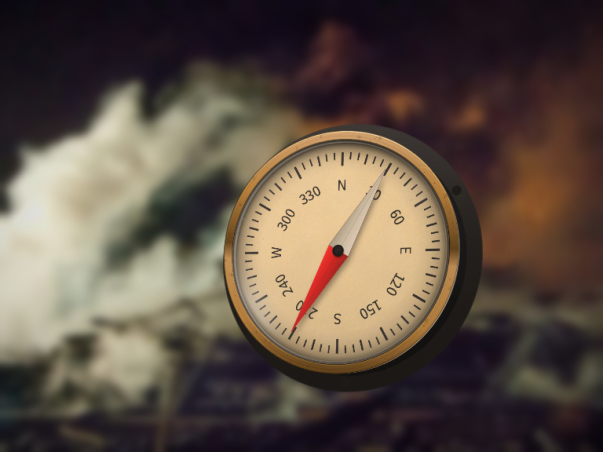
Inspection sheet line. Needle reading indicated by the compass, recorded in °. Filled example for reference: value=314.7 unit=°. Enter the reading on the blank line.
value=210 unit=°
